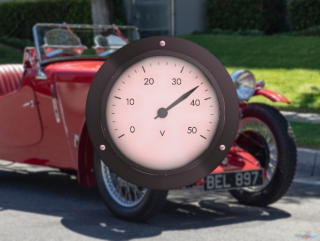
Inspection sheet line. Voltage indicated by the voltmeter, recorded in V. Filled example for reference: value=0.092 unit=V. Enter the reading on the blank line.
value=36 unit=V
